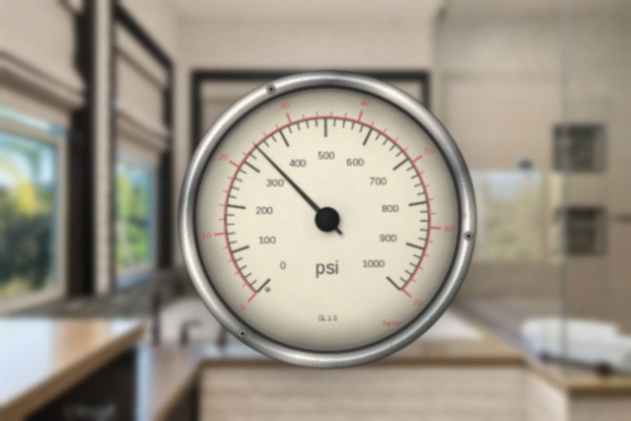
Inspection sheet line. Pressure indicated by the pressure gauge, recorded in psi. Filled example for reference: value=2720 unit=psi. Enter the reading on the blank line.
value=340 unit=psi
